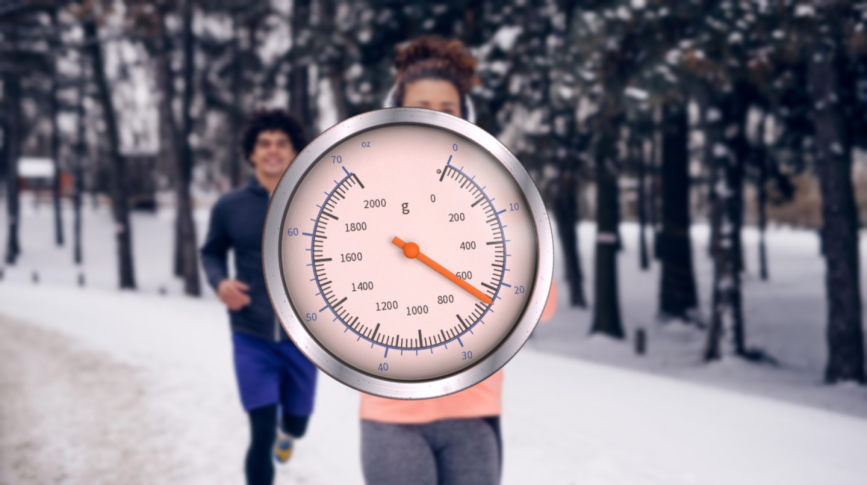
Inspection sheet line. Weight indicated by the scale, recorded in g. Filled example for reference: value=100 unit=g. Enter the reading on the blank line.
value=660 unit=g
